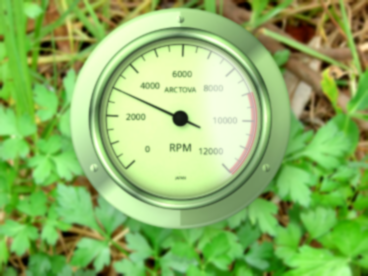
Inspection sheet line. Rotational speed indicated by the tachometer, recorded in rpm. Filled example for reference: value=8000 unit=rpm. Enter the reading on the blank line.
value=3000 unit=rpm
